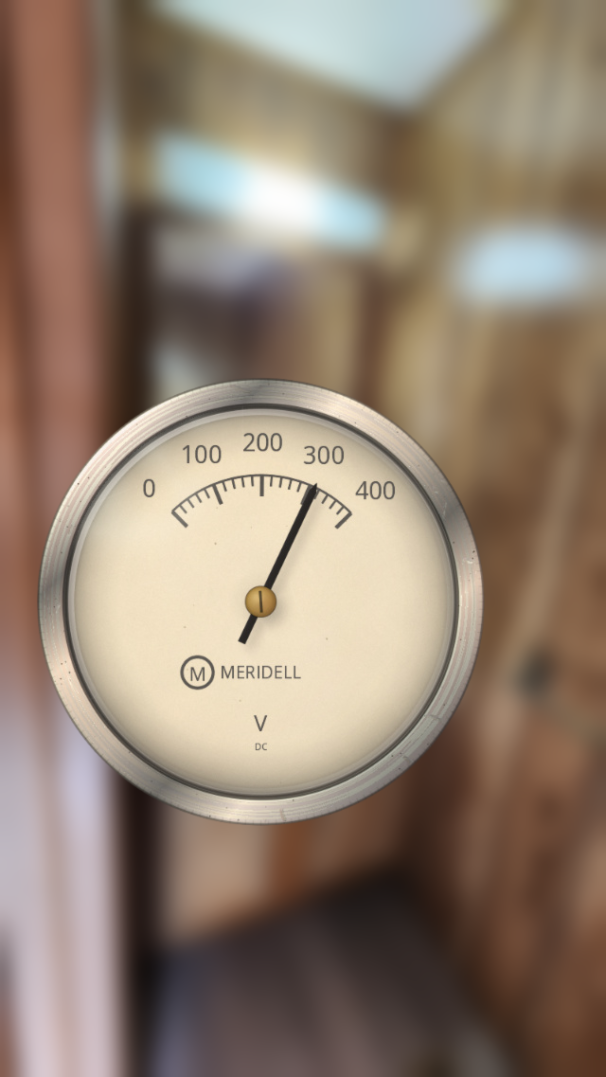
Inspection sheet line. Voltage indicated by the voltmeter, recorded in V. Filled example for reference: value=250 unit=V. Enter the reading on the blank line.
value=310 unit=V
